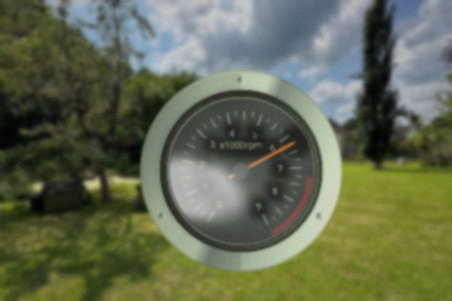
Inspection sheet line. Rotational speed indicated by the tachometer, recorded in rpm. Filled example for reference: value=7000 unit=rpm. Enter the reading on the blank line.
value=6250 unit=rpm
